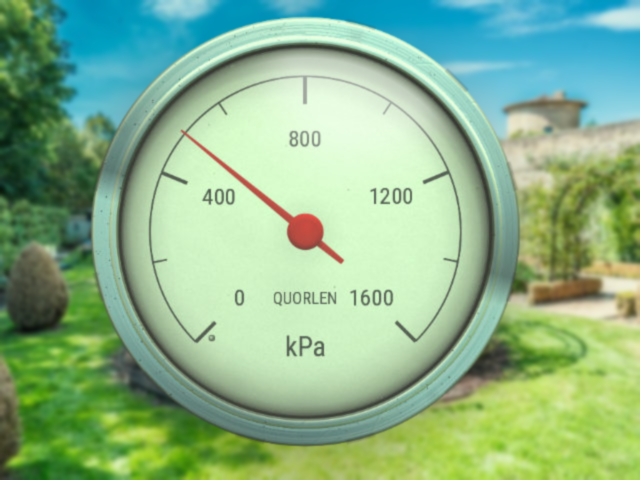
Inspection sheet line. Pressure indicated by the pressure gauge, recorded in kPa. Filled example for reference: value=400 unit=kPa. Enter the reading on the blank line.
value=500 unit=kPa
